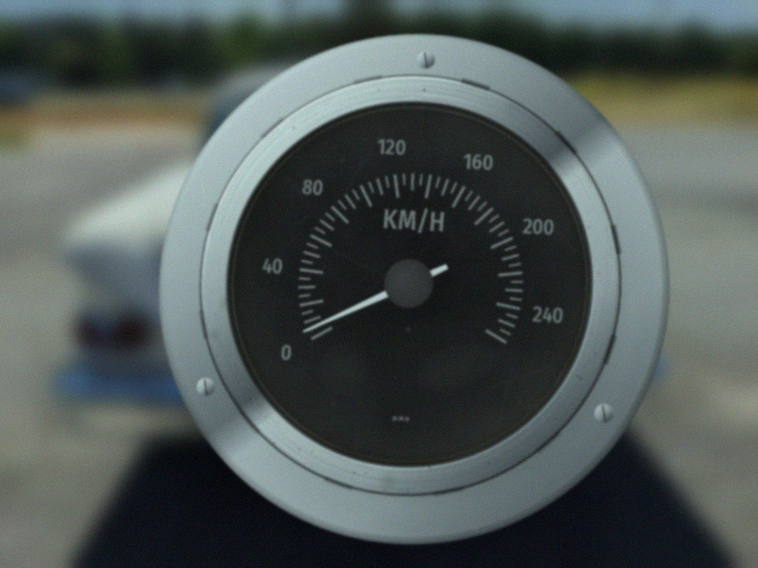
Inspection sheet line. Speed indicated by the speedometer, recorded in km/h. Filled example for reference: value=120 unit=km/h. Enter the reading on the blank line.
value=5 unit=km/h
